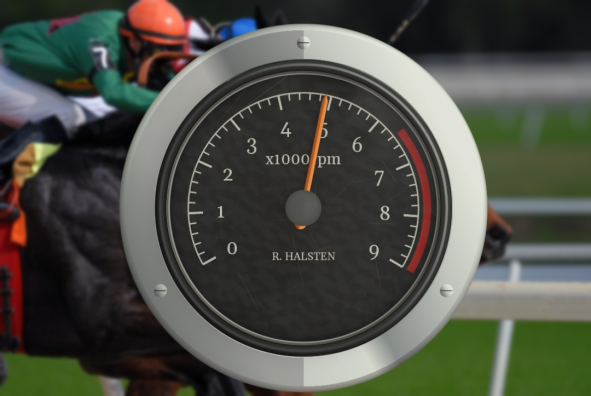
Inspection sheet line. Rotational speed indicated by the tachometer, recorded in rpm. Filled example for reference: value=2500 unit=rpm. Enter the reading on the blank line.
value=4900 unit=rpm
